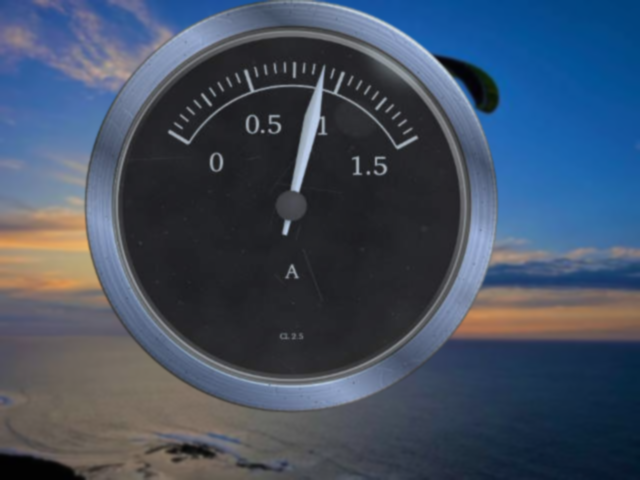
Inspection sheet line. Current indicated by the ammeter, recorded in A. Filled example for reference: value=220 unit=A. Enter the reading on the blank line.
value=0.9 unit=A
